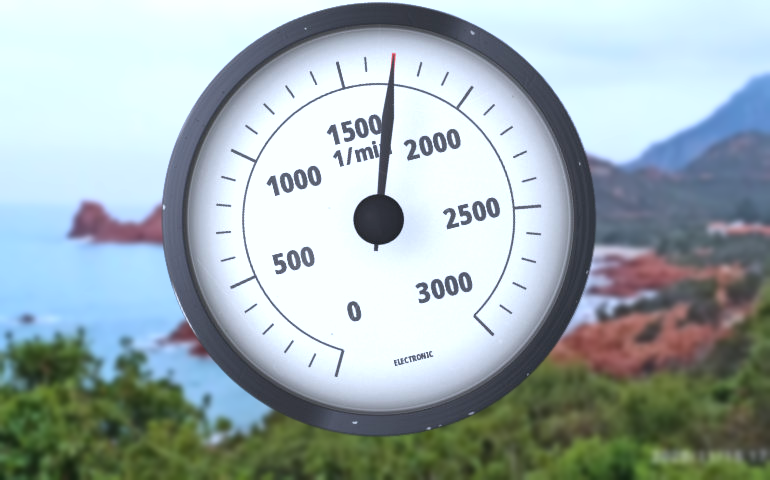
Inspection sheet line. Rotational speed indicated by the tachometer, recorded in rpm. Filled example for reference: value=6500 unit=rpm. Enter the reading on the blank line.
value=1700 unit=rpm
